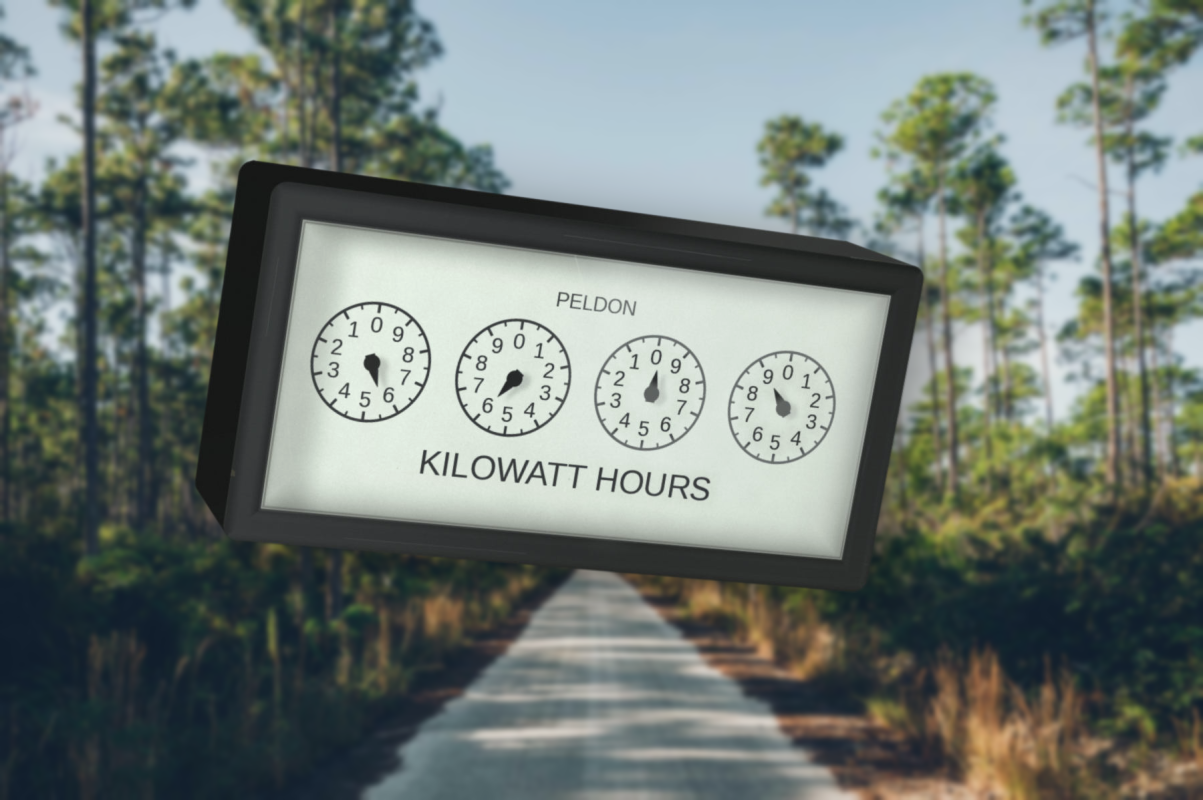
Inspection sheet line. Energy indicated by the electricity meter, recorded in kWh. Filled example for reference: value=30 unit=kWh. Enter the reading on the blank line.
value=5599 unit=kWh
